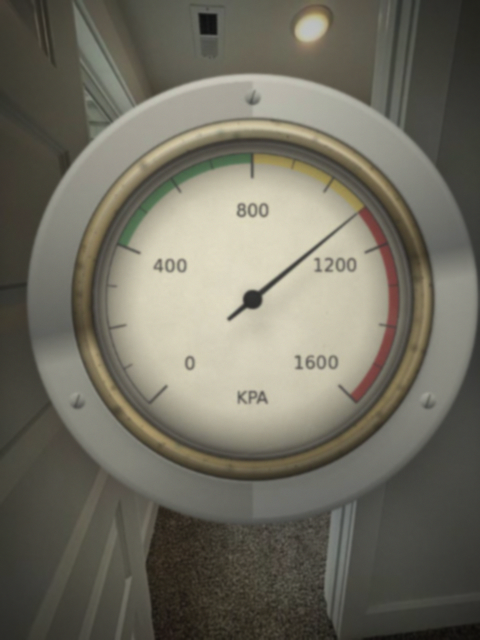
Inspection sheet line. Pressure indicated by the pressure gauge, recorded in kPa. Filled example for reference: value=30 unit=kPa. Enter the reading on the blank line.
value=1100 unit=kPa
